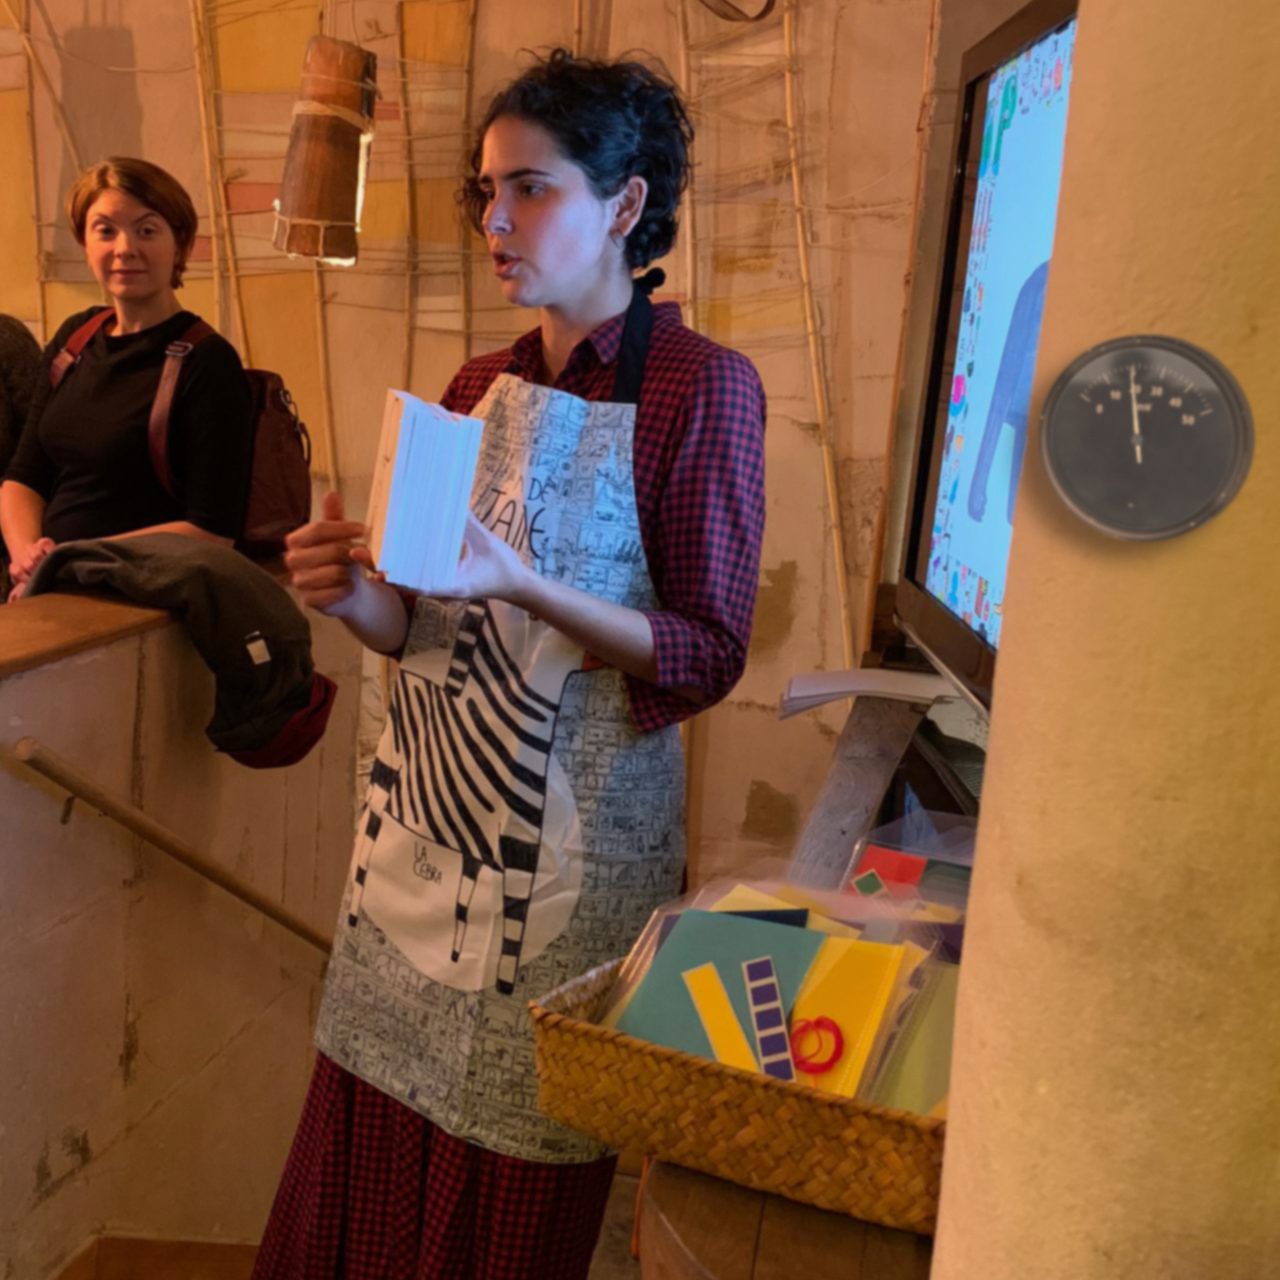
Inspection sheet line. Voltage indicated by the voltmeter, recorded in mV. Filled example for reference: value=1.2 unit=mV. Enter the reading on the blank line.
value=20 unit=mV
